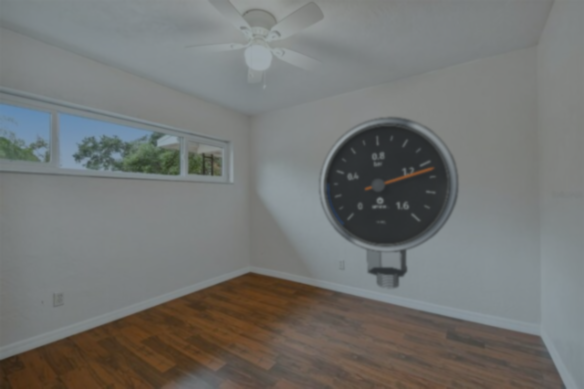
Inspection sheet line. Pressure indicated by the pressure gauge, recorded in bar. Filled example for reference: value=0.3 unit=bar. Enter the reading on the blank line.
value=1.25 unit=bar
